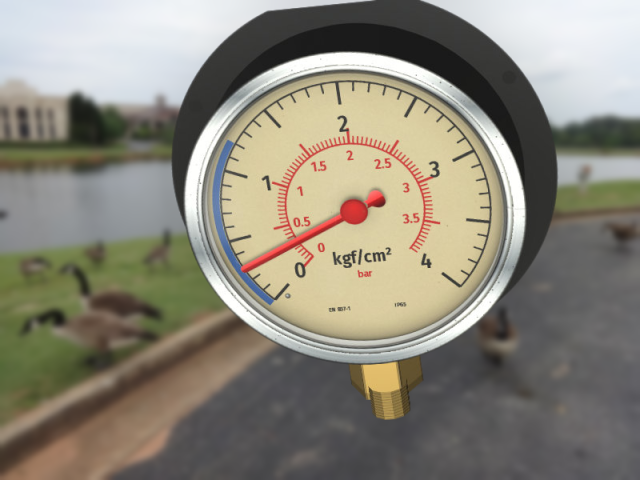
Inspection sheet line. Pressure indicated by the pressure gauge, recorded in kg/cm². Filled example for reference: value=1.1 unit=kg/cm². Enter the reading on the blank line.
value=0.3 unit=kg/cm²
